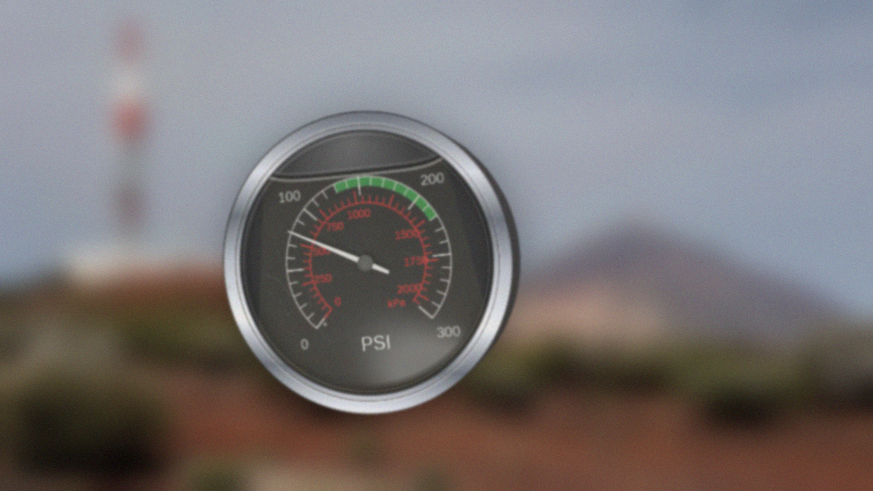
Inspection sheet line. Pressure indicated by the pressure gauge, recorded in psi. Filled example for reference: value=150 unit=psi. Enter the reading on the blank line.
value=80 unit=psi
